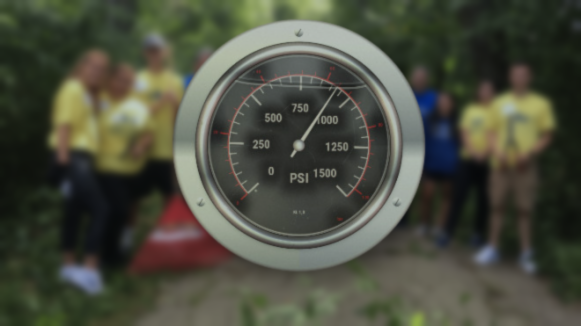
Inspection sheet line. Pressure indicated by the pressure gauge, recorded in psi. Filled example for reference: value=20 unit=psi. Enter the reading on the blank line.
value=925 unit=psi
